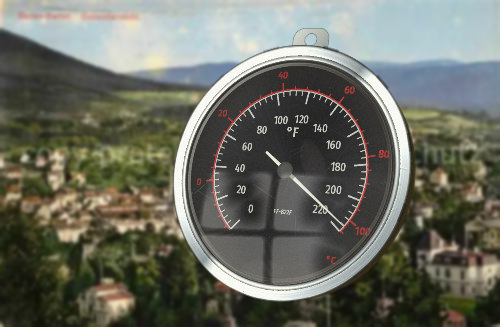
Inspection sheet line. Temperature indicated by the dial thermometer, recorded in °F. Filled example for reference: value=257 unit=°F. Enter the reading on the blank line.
value=216 unit=°F
